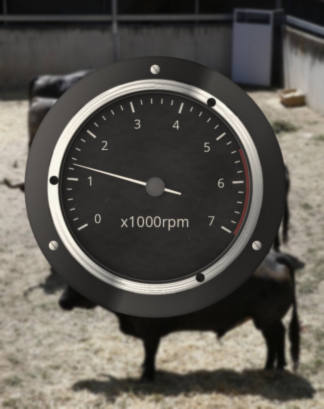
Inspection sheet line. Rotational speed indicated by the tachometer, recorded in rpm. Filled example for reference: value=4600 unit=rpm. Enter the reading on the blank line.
value=1300 unit=rpm
